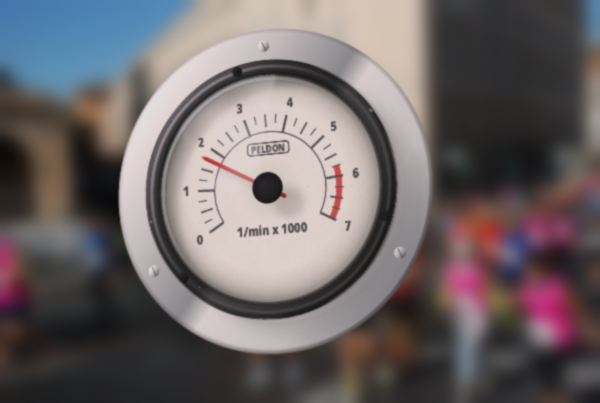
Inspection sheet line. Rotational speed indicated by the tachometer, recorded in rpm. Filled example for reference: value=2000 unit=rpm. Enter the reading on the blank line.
value=1750 unit=rpm
